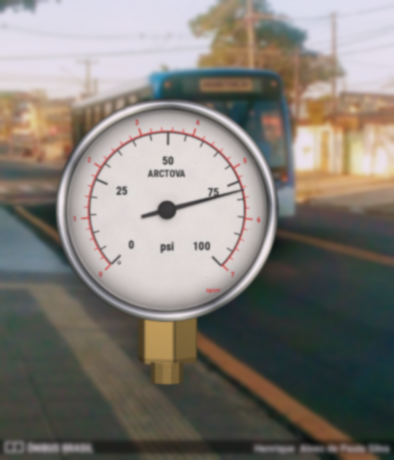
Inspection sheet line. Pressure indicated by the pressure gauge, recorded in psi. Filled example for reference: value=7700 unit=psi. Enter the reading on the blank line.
value=77.5 unit=psi
